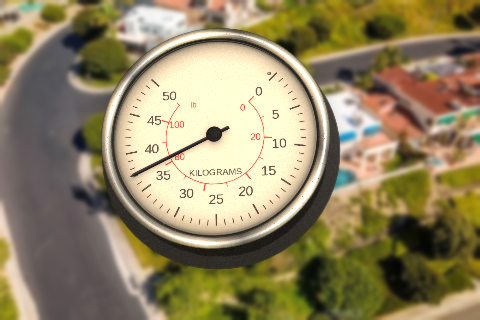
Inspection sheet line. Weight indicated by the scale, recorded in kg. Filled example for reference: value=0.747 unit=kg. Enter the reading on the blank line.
value=37 unit=kg
